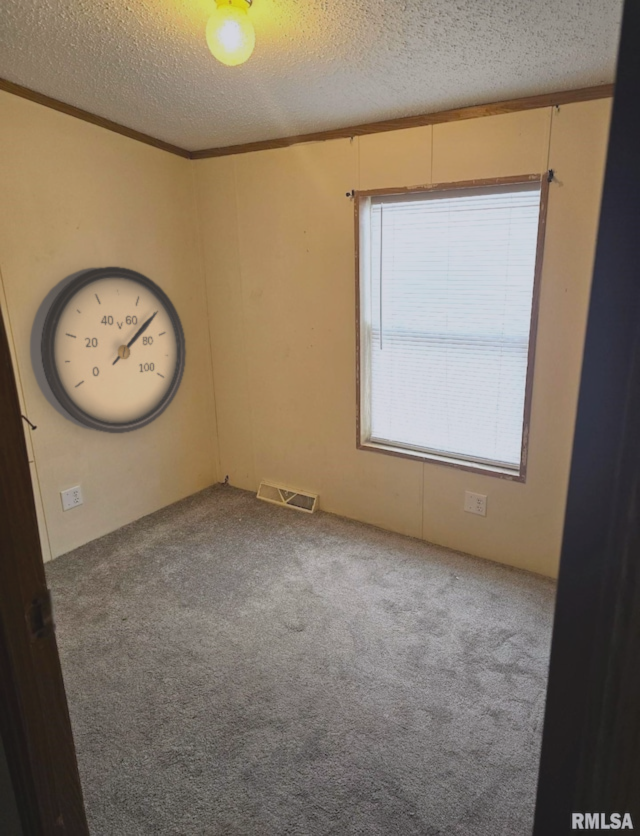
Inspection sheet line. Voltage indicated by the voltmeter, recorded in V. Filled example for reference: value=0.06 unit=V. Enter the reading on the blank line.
value=70 unit=V
